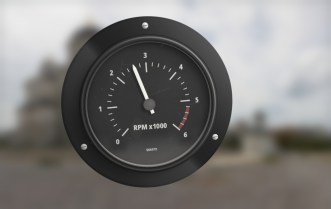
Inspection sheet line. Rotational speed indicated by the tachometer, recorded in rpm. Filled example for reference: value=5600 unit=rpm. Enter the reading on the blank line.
value=2600 unit=rpm
